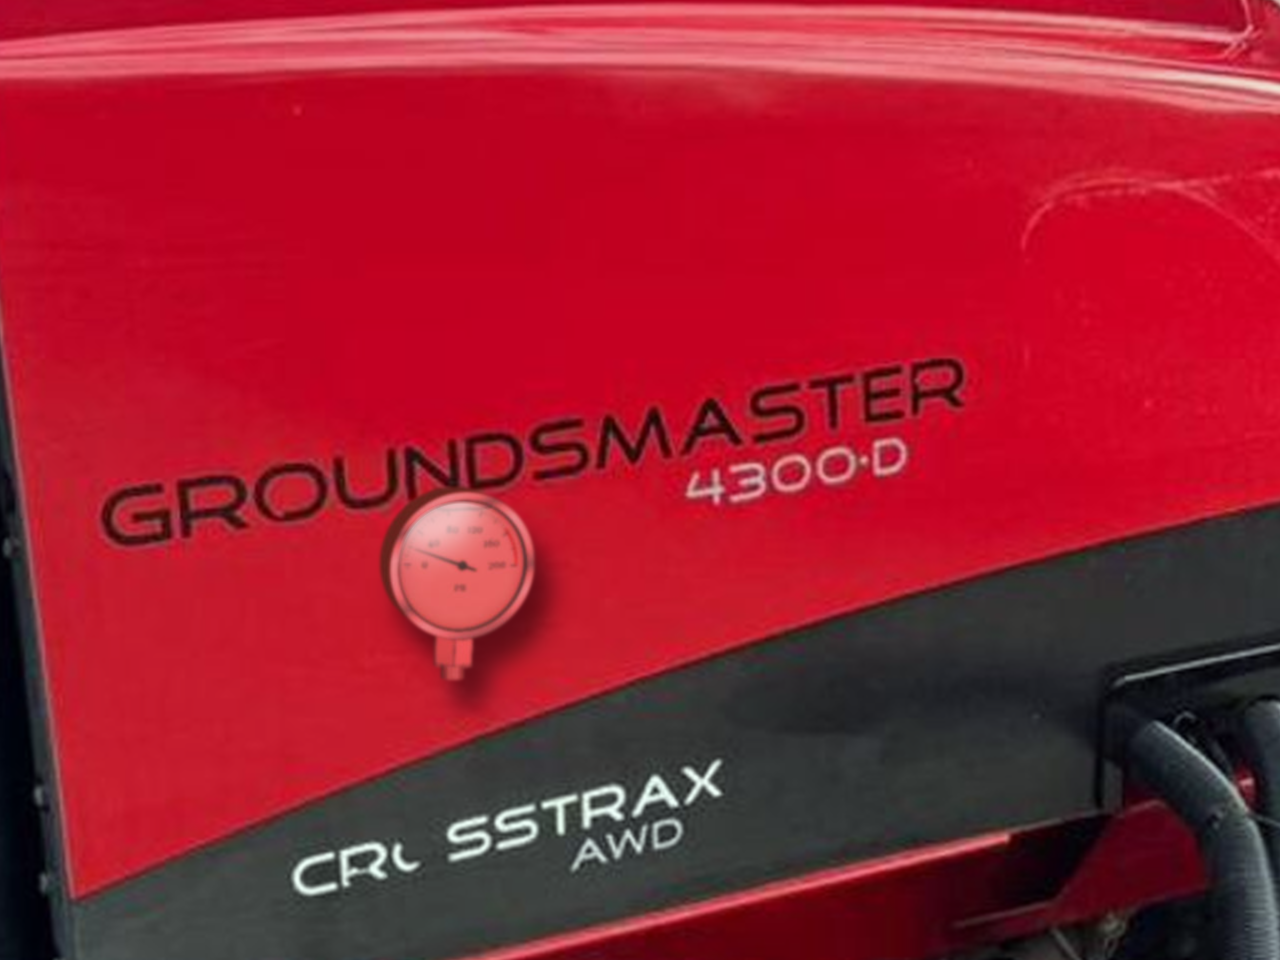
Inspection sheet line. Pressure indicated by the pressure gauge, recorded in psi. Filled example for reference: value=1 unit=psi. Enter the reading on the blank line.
value=20 unit=psi
